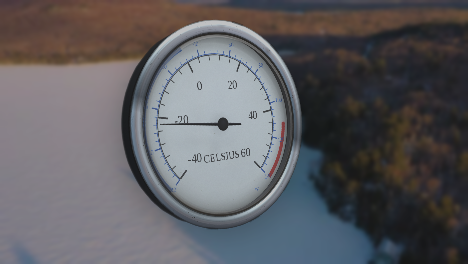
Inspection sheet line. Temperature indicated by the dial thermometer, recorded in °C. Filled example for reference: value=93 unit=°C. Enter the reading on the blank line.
value=-22 unit=°C
